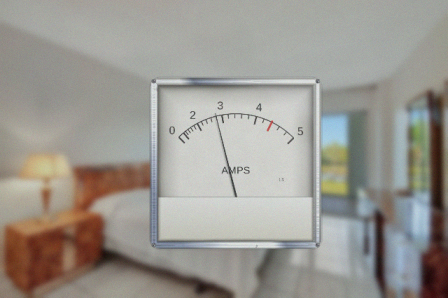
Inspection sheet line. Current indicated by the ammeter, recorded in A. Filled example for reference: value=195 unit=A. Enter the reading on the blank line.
value=2.8 unit=A
